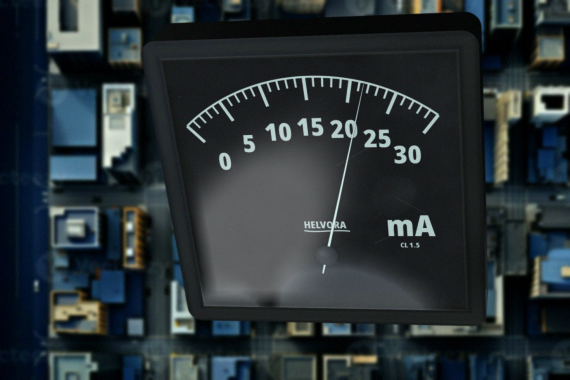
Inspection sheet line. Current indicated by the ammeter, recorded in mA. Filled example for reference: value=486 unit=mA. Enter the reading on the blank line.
value=21.5 unit=mA
